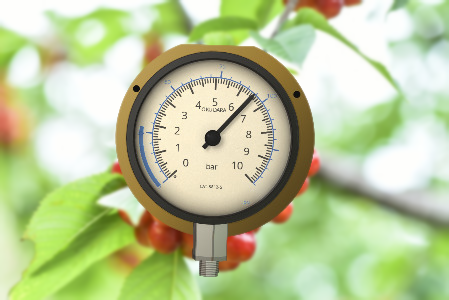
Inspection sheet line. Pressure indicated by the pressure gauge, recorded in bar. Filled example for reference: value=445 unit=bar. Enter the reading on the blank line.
value=6.5 unit=bar
